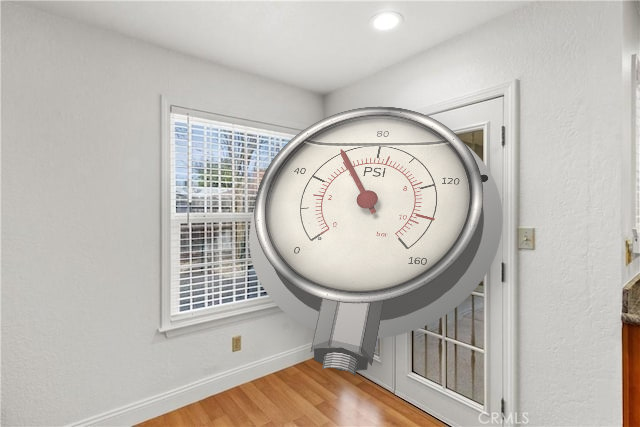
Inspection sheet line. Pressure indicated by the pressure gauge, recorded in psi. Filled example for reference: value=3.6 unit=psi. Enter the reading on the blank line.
value=60 unit=psi
